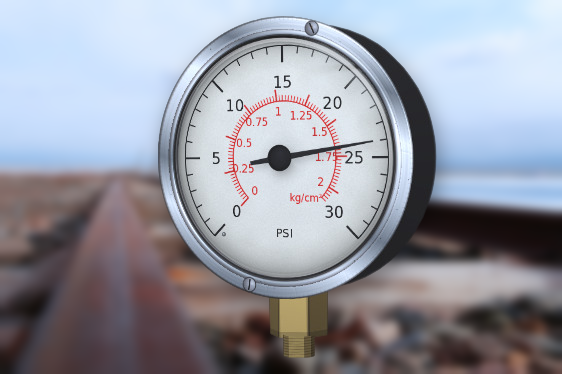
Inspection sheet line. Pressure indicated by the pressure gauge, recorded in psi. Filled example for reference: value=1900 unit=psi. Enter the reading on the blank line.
value=24 unit=psi
